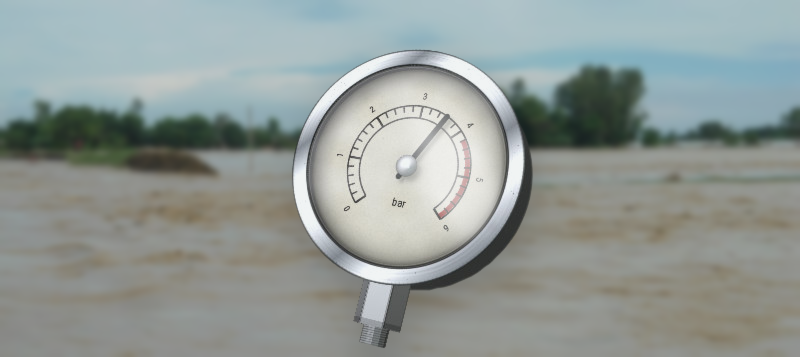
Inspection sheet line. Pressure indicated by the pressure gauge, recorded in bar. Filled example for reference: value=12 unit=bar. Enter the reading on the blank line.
value=3.6 unit=bar
